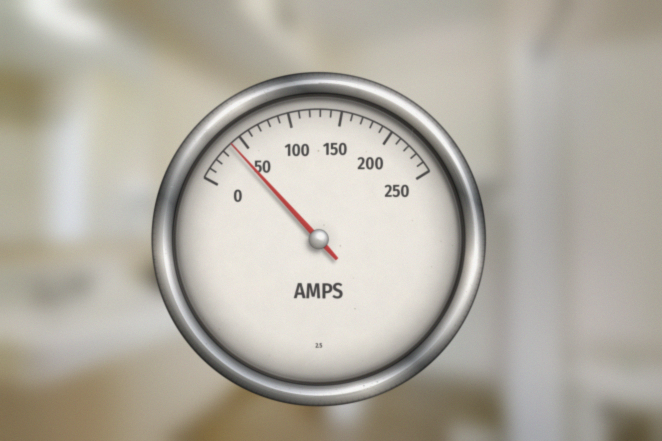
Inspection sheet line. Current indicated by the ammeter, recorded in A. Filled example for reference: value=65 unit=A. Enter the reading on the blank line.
value=40 unit=A
